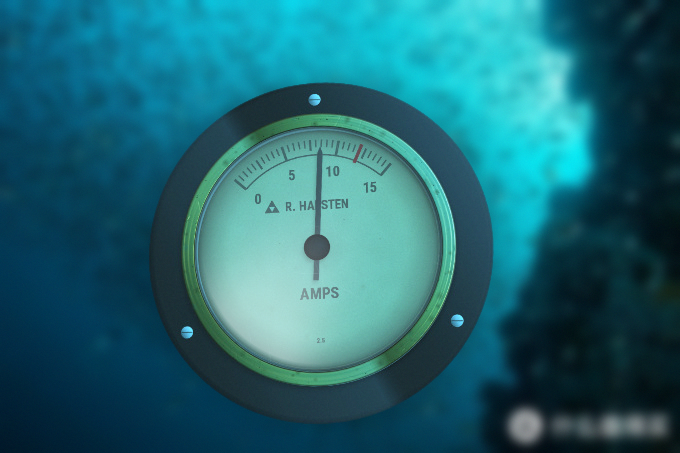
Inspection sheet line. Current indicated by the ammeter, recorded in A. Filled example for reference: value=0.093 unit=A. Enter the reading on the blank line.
value=8.5 unit=A
